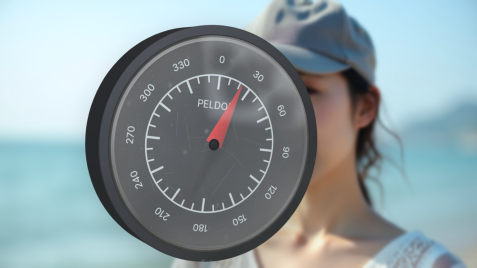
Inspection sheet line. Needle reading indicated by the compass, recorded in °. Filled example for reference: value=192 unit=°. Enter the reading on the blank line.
value=20 unit=°
